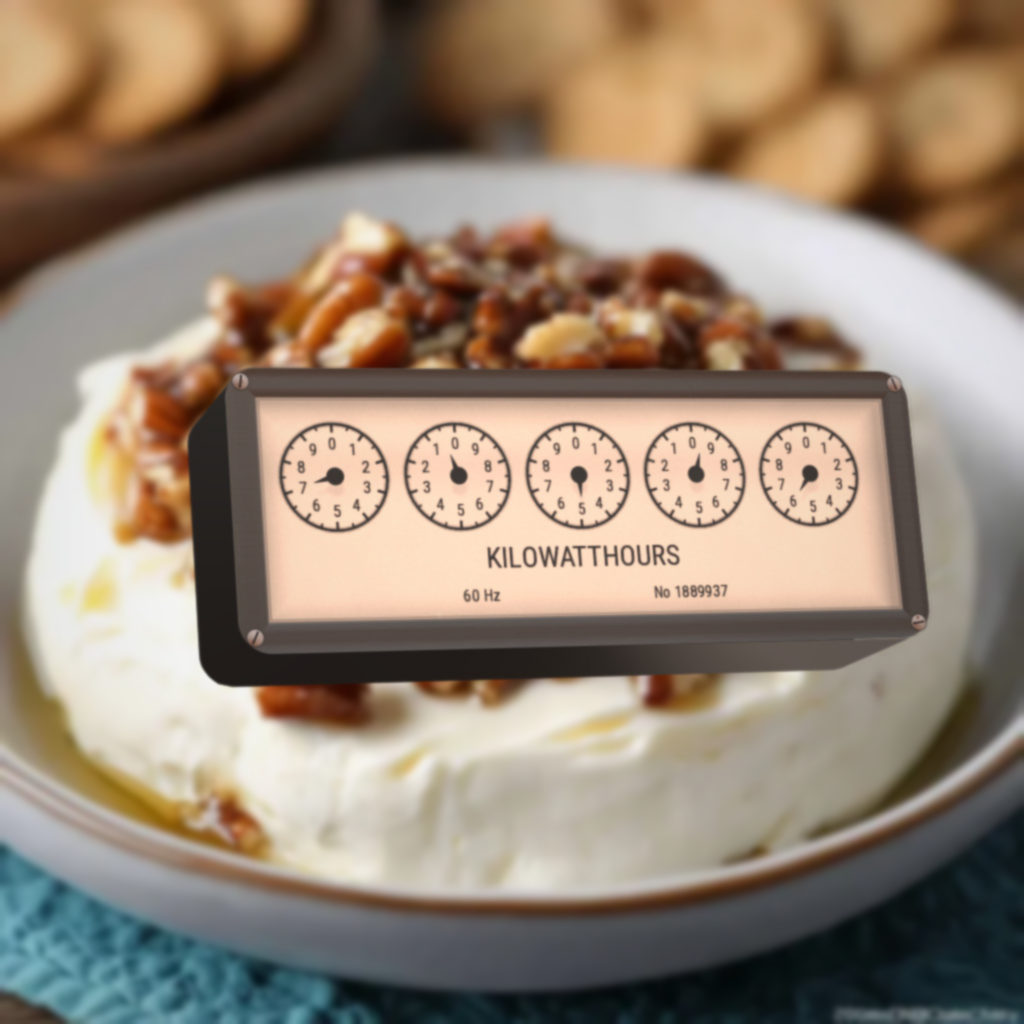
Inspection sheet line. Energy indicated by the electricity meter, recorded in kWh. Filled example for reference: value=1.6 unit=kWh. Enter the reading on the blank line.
value=70496 unit=kWh
